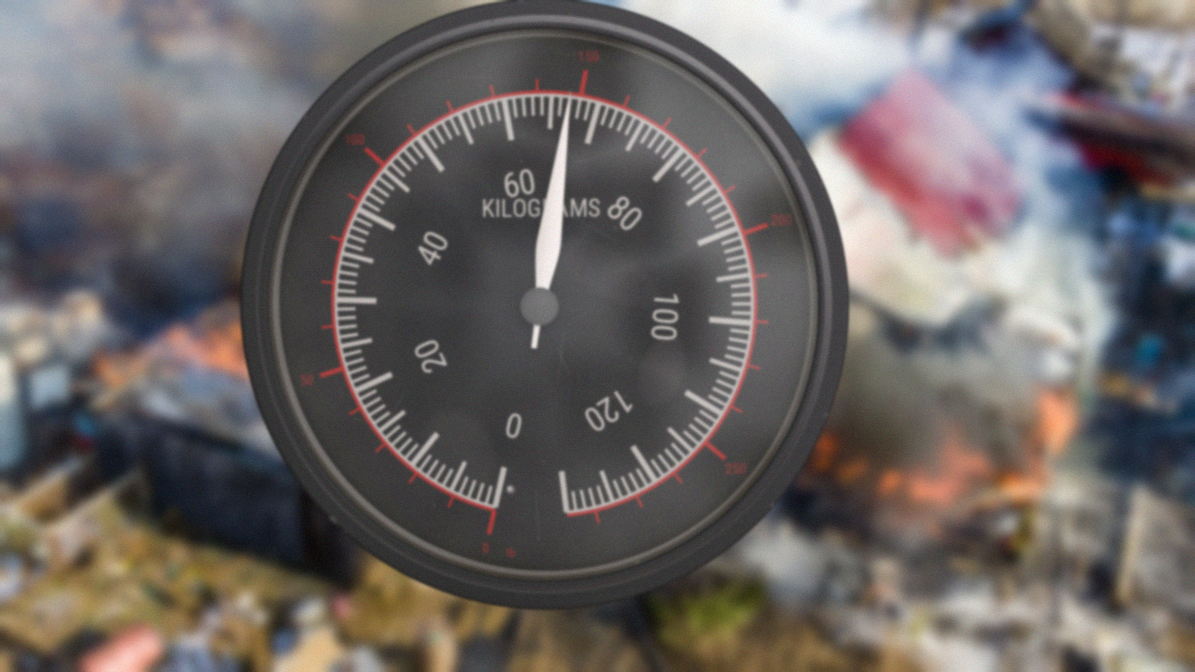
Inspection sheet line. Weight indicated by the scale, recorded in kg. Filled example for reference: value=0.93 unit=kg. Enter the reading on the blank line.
value=67 unit=kg
